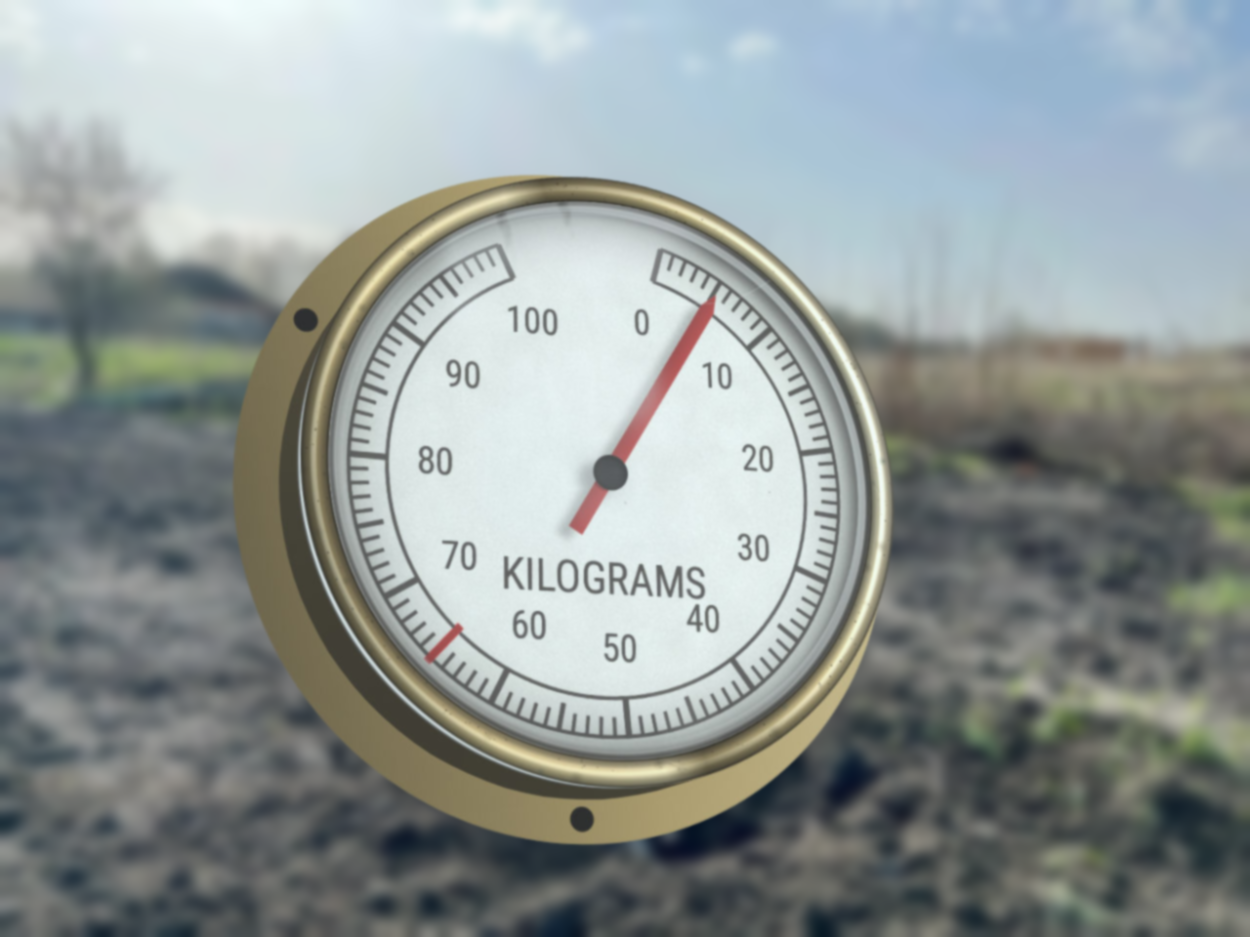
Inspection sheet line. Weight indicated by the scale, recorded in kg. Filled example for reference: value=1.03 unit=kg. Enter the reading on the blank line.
value=5 unit=kg
